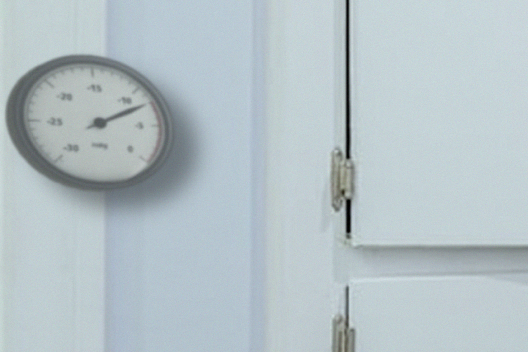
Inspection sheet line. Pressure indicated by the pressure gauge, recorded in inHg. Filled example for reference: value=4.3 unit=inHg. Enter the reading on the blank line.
value=-8 unit=inHg
